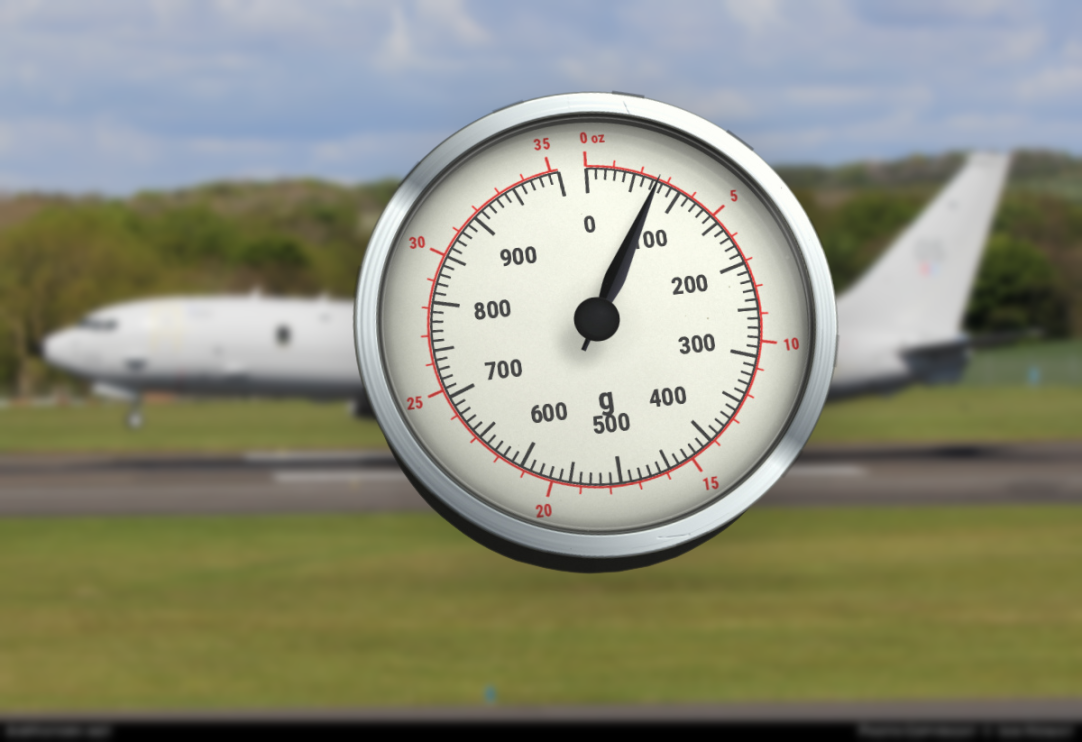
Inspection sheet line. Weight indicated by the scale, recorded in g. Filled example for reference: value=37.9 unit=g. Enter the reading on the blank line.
value=75 unit=g
